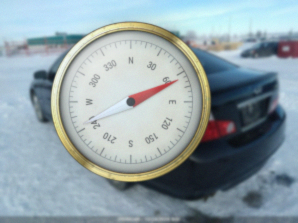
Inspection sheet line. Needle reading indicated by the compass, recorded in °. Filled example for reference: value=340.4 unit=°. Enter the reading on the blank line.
value=65 unit=°
